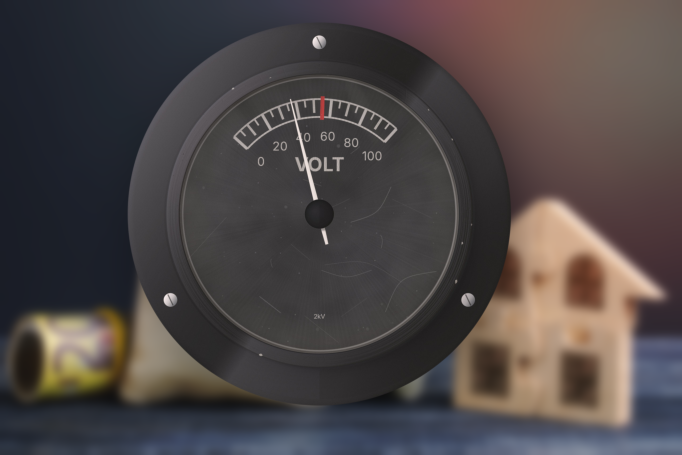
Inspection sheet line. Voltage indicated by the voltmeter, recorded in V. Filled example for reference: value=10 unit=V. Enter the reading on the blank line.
value=37.5 unit=V
